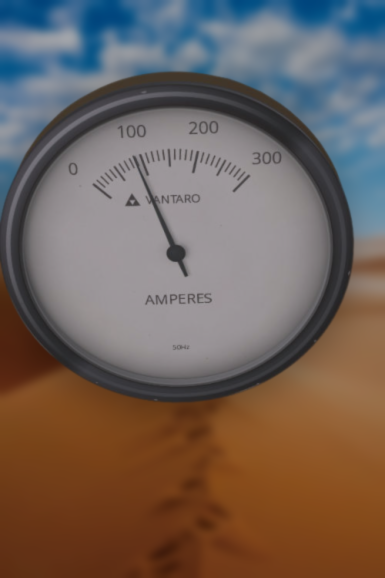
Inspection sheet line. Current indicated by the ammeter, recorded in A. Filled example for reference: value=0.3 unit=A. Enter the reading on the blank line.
value=90 unit=A
